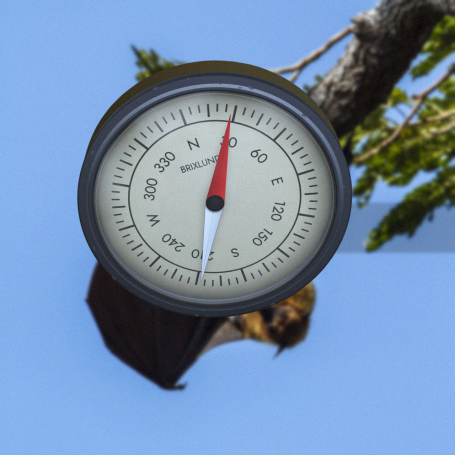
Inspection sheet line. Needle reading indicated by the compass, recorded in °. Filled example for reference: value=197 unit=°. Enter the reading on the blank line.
value=27.5 unit=°
